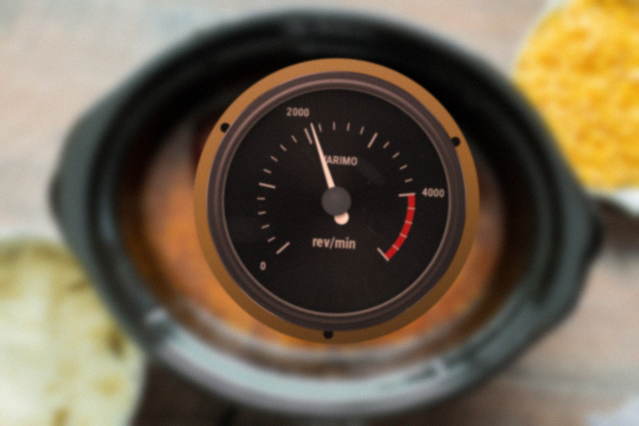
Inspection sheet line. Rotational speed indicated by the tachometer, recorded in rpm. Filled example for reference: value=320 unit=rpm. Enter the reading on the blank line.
value=2100 unit=rpm
